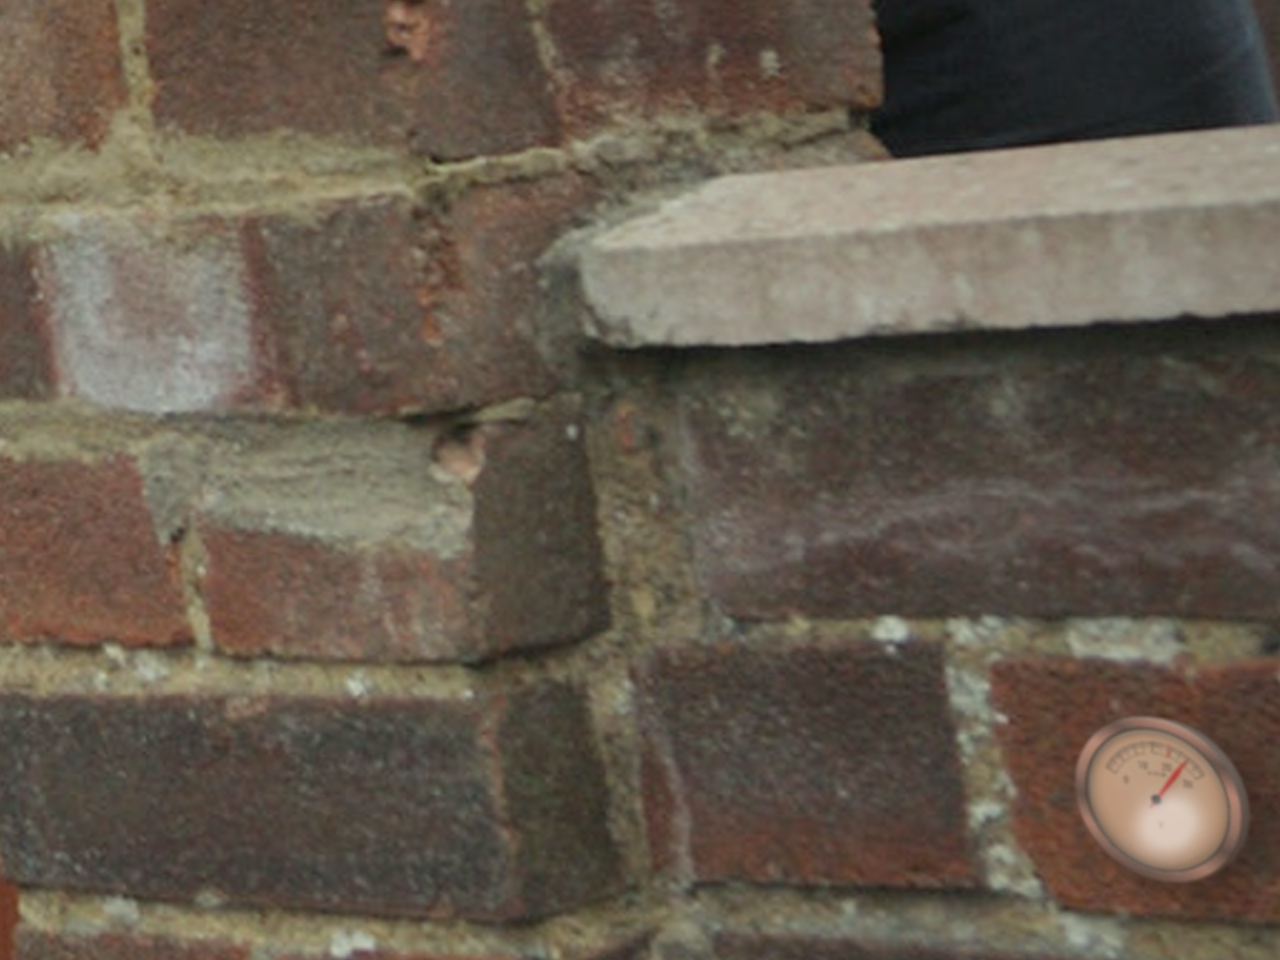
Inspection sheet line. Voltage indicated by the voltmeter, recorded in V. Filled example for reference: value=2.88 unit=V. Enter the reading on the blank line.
value=25 unit=V
